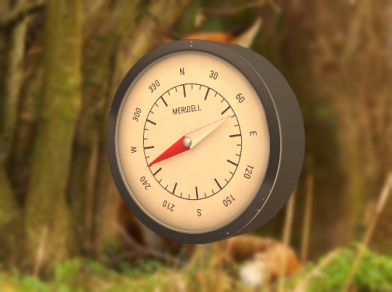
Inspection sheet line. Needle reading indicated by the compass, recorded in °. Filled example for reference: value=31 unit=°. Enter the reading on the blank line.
value=250 unit=°
